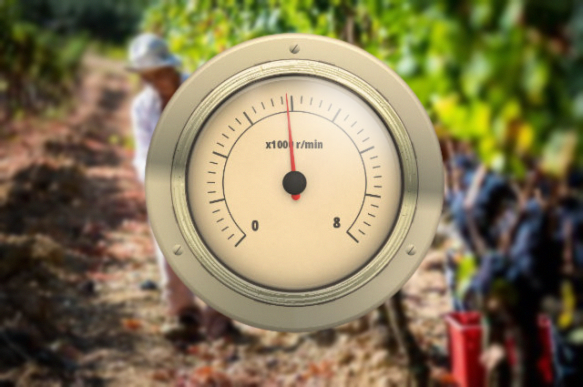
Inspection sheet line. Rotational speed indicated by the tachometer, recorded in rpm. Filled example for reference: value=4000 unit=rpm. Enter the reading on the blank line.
value=3900 unit=rpm
